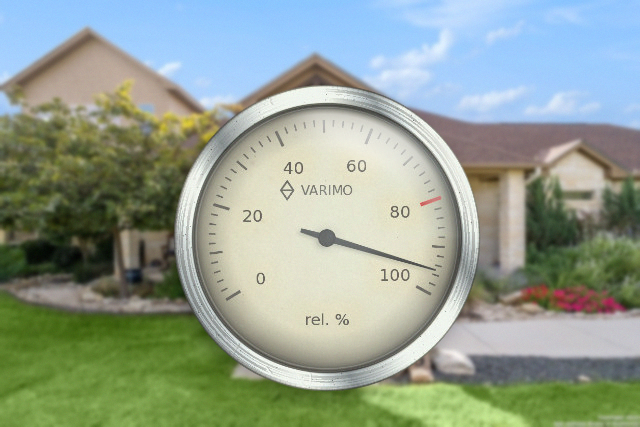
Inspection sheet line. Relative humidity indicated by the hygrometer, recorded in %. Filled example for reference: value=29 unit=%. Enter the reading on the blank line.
value=95 unit=%
